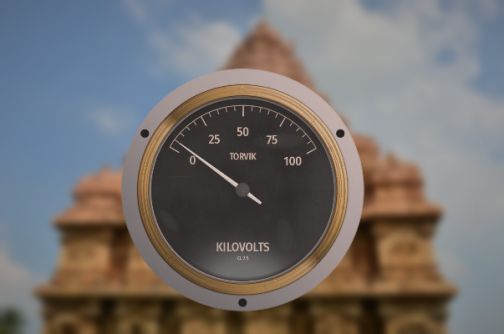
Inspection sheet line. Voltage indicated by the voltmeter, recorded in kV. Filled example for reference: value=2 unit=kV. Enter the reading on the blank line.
value=5 unit=kV
